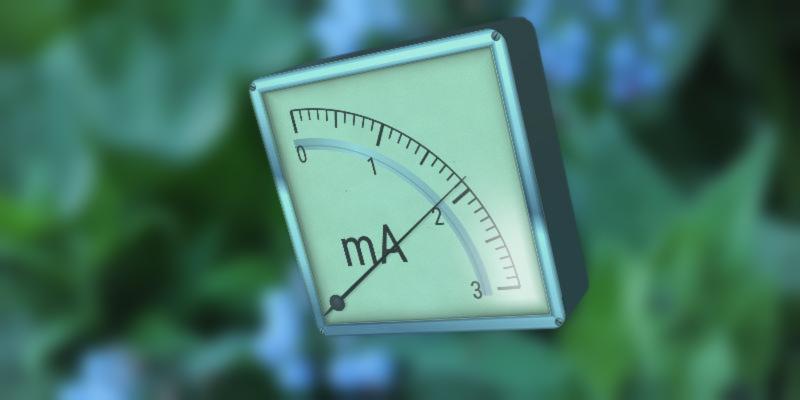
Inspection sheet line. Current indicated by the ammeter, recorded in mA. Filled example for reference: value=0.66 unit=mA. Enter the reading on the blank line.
value=1.9 unit=mA
